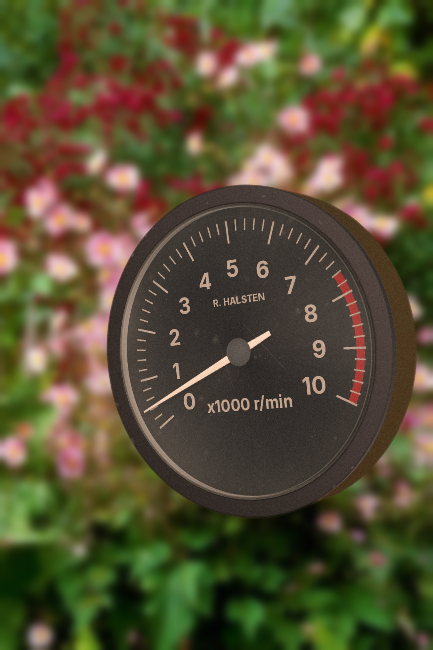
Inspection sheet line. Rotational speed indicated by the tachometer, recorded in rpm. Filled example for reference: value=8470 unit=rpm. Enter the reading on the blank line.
value=400 unit=rpm
